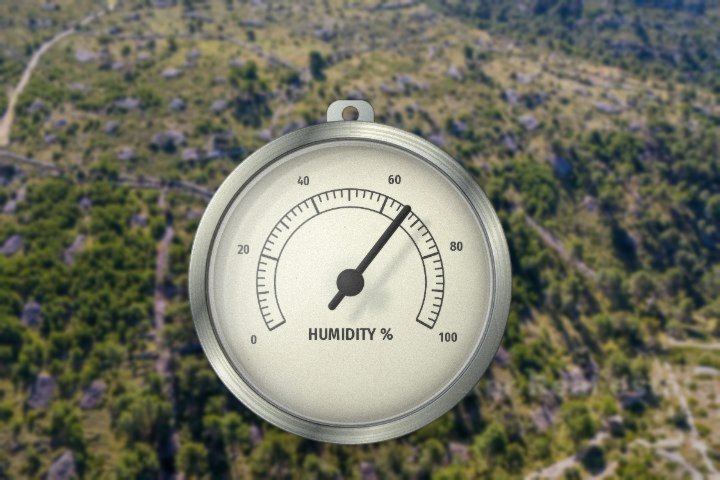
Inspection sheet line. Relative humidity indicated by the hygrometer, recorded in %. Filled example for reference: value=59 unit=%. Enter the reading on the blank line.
value=66 unit=%
